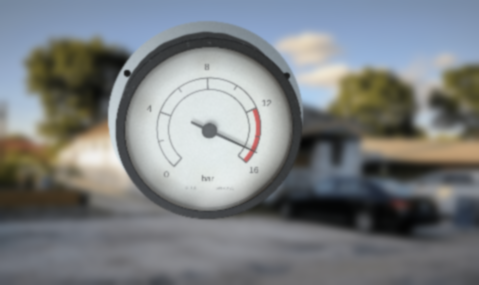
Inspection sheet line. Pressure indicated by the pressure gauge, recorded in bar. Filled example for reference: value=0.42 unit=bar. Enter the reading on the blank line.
value=15 unit=bar
